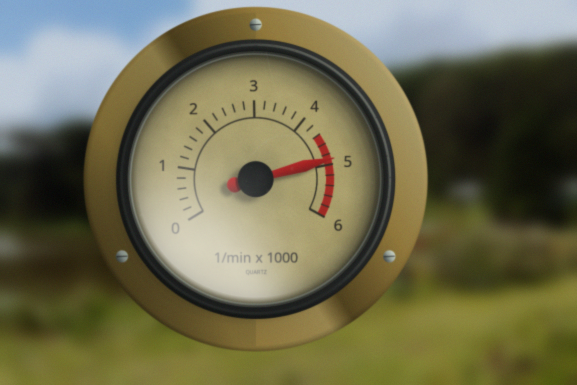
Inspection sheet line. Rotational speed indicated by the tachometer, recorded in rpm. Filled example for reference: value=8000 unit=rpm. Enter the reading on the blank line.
value=4900 unit=rpm
